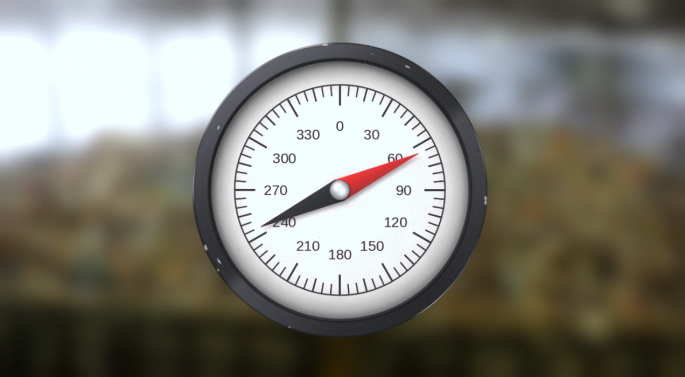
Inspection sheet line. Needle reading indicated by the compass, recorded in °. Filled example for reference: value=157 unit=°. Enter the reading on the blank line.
value=65 unit=°
